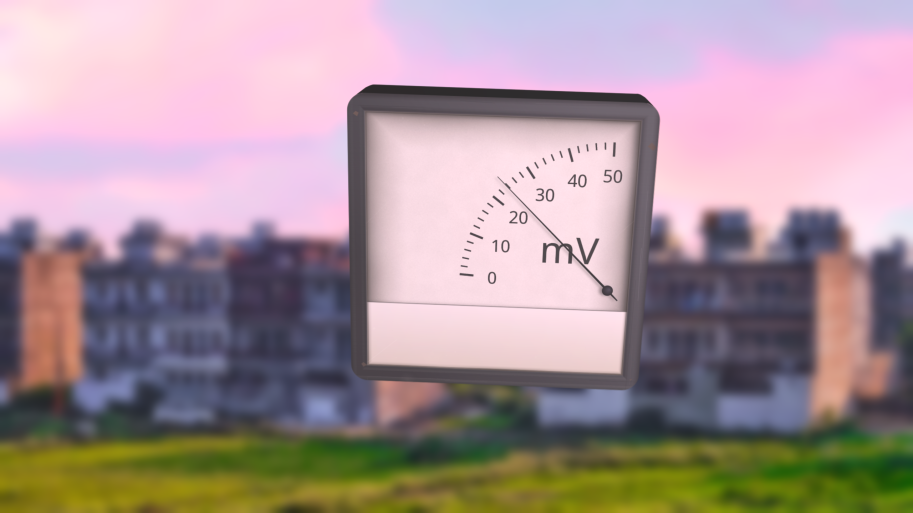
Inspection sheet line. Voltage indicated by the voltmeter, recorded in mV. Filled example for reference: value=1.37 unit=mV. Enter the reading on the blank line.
value=24 unit=mV
